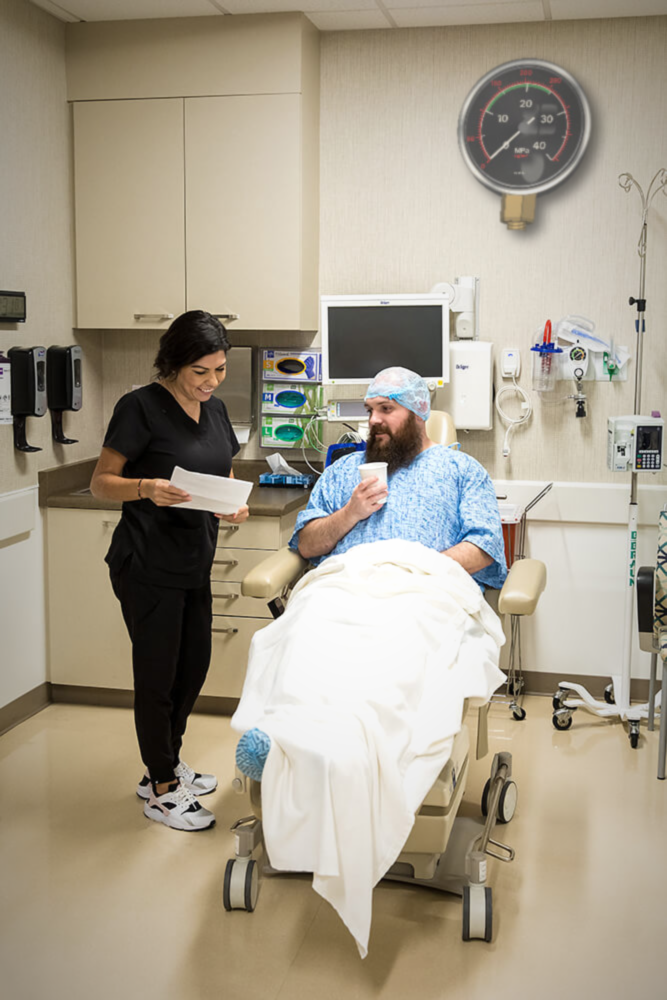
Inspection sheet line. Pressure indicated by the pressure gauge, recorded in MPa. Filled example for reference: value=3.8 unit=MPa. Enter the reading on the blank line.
value=0 unit=MPa
